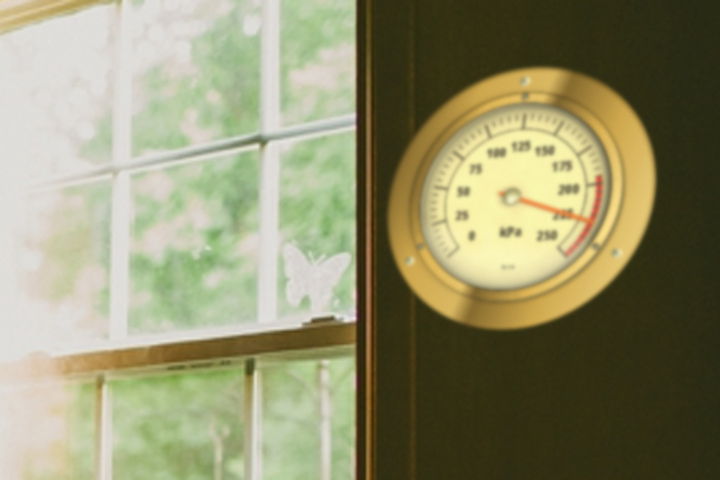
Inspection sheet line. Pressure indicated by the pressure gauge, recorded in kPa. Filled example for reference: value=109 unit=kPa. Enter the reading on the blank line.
value=225 unit=kPa
